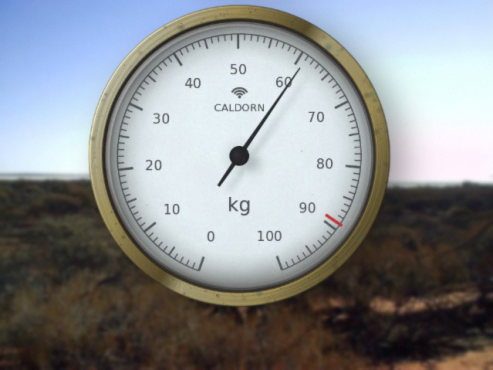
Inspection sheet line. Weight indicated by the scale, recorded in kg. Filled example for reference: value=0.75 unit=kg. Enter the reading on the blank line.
value=61 unit=kg
